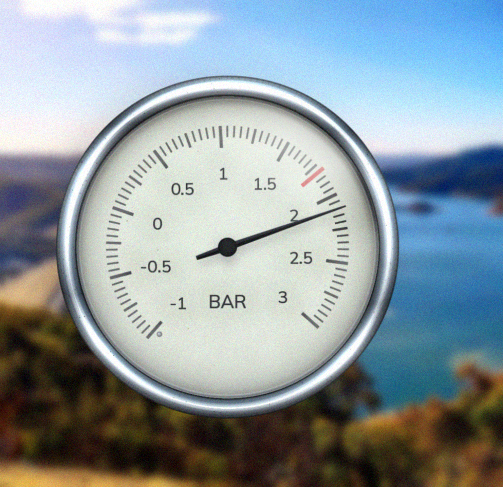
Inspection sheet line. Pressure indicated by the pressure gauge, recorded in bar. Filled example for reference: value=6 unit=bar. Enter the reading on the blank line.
value=2.1 unit=bar
